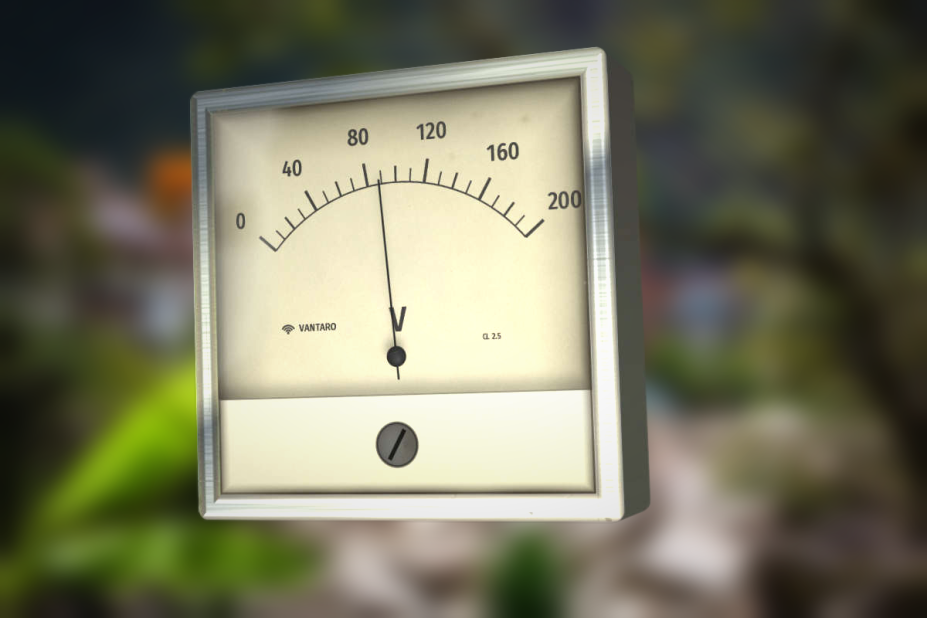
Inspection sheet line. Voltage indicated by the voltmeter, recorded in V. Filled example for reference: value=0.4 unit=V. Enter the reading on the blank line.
value=90 unit=V
